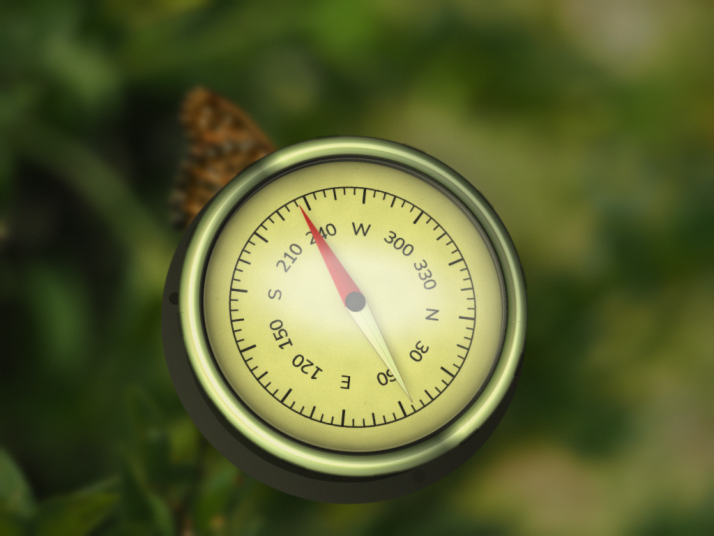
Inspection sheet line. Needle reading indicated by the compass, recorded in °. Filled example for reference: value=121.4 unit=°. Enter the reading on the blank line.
value=235 unit=°
